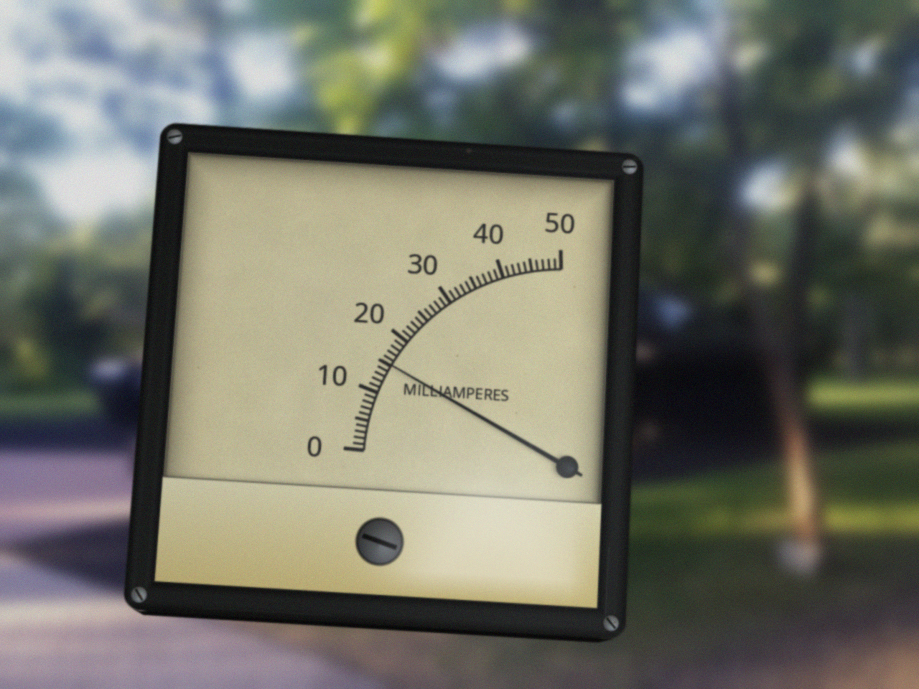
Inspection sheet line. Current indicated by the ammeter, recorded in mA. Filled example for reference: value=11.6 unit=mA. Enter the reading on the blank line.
value=15 unit=mA
